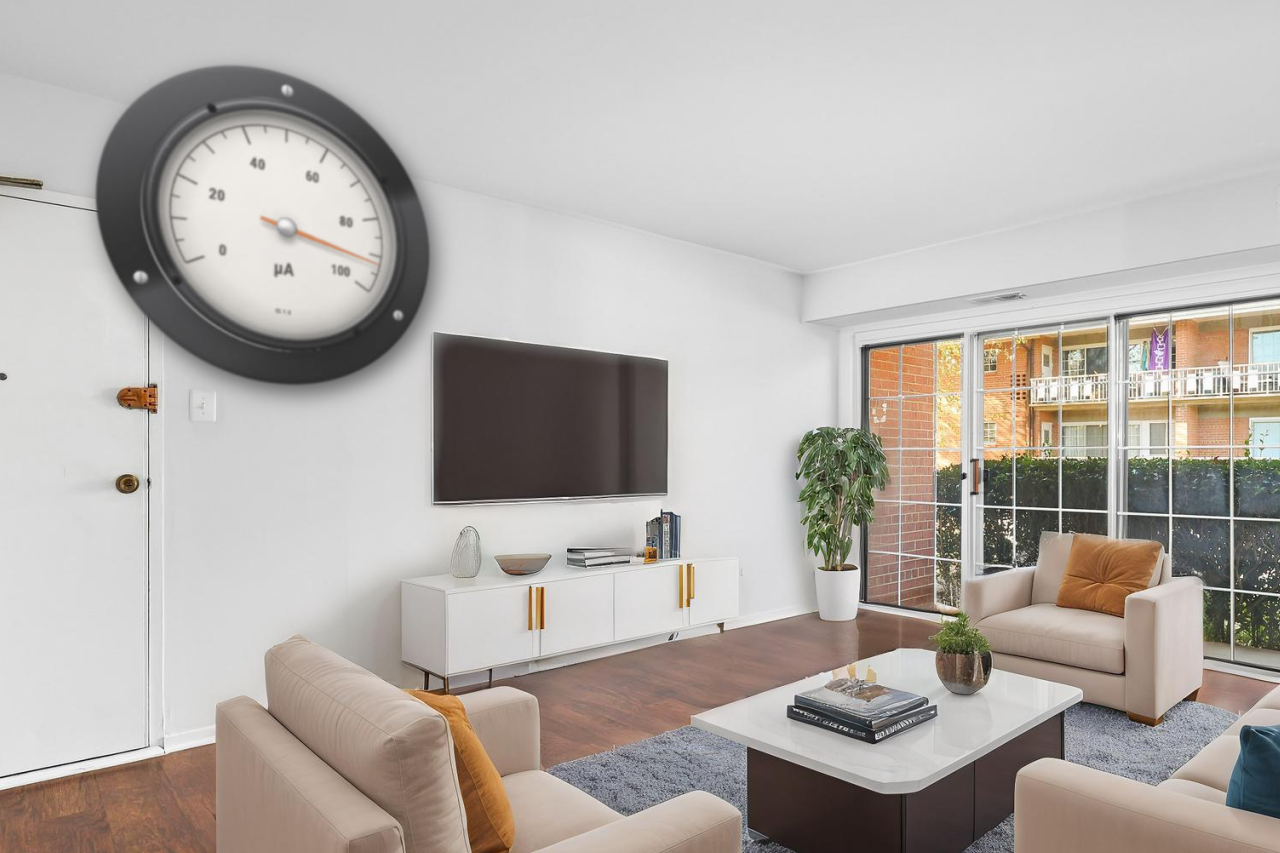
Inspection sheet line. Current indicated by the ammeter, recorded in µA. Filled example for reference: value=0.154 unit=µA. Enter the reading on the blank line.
value=92.5 unit=µA
